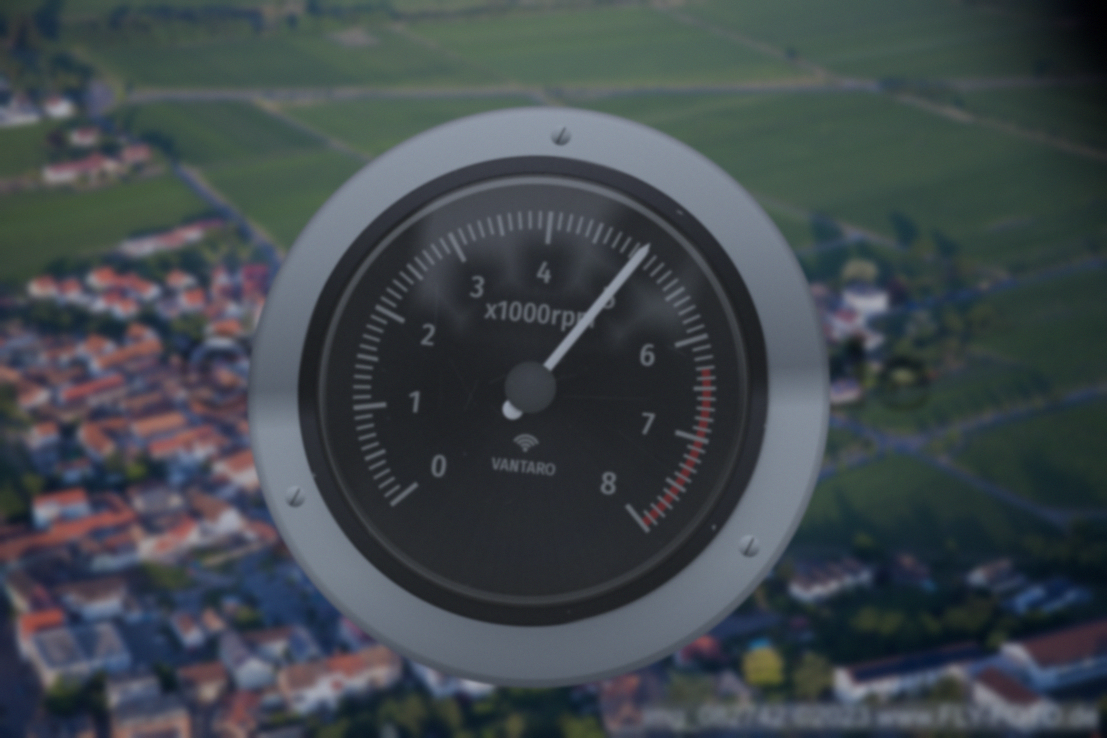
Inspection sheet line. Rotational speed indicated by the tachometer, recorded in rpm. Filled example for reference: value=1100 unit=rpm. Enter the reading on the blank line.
value=5000 unit=rpm
